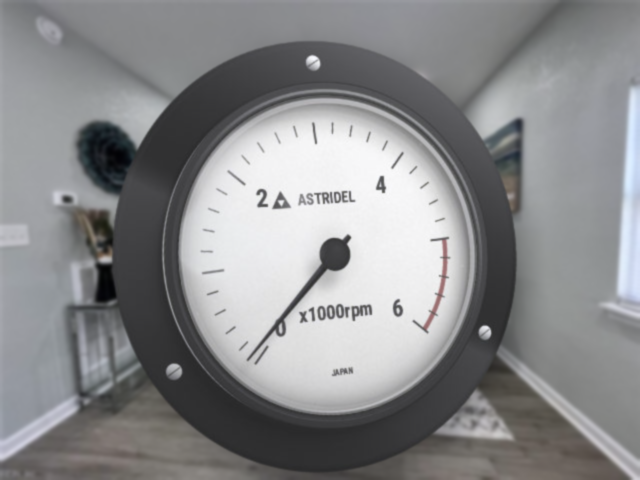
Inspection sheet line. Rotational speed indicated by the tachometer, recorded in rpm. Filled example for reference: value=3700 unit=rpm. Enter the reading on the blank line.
value=100 unit=rpm
